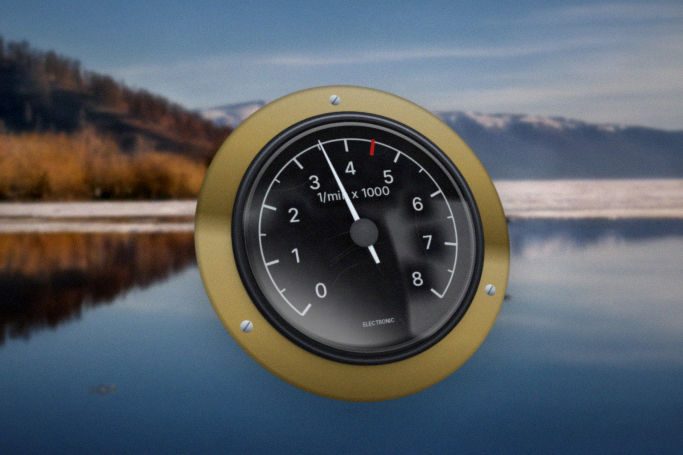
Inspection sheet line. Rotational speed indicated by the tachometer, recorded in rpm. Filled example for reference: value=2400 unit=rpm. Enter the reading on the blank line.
value=3500 unit=rpm
